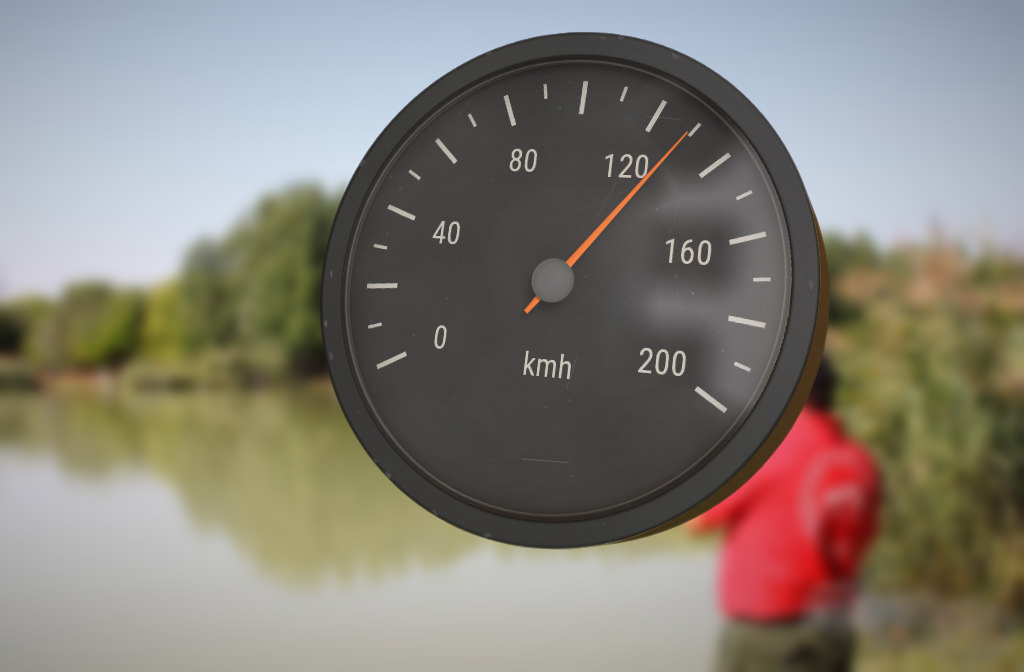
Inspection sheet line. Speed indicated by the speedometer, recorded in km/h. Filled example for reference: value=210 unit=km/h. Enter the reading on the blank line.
value=130 unit=km/h
